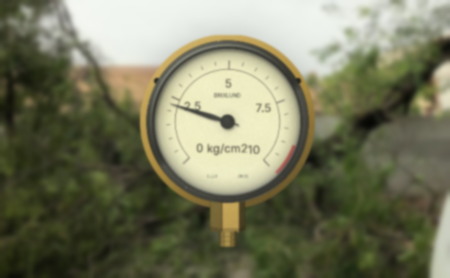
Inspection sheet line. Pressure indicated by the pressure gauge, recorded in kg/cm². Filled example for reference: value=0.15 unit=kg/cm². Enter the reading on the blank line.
value=2.25 unit=kg/cm²
